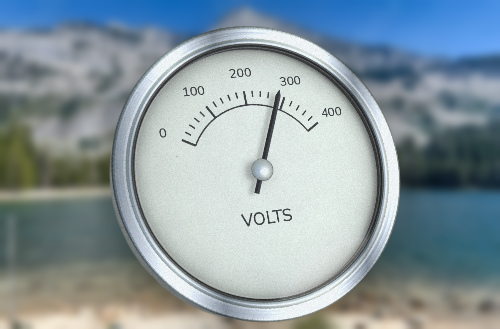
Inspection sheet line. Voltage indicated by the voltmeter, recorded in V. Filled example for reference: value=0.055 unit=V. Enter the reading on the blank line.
value=280 unit=V
